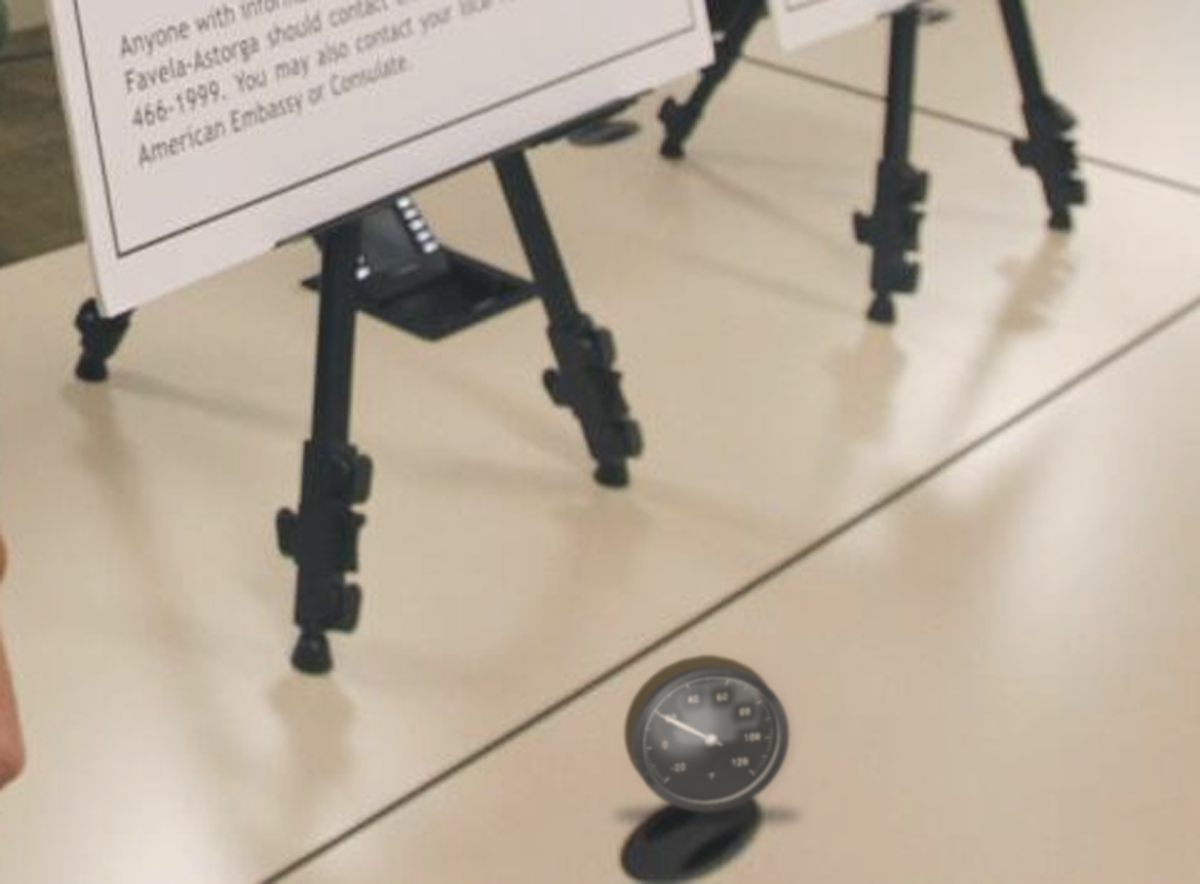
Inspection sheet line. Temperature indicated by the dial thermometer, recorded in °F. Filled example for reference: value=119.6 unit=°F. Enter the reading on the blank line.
value=20 unit=°F
